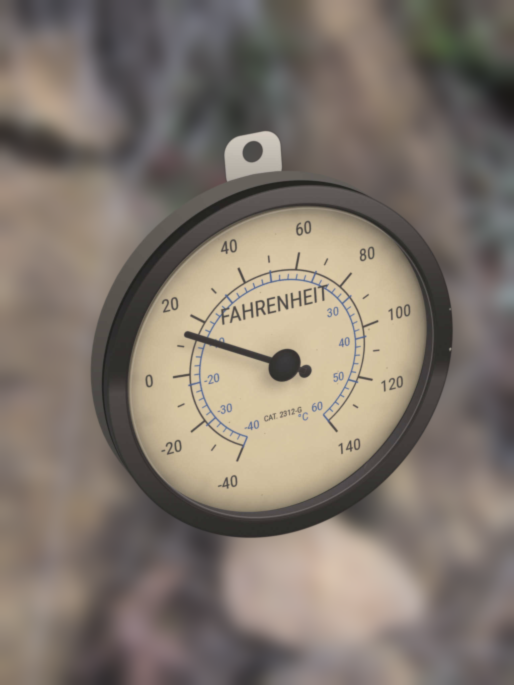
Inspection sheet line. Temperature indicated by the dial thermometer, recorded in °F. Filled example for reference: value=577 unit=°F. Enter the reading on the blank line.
value=15 unit=°F
